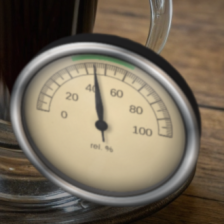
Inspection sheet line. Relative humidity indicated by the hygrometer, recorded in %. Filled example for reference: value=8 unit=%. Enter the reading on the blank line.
value=45 unit=%
